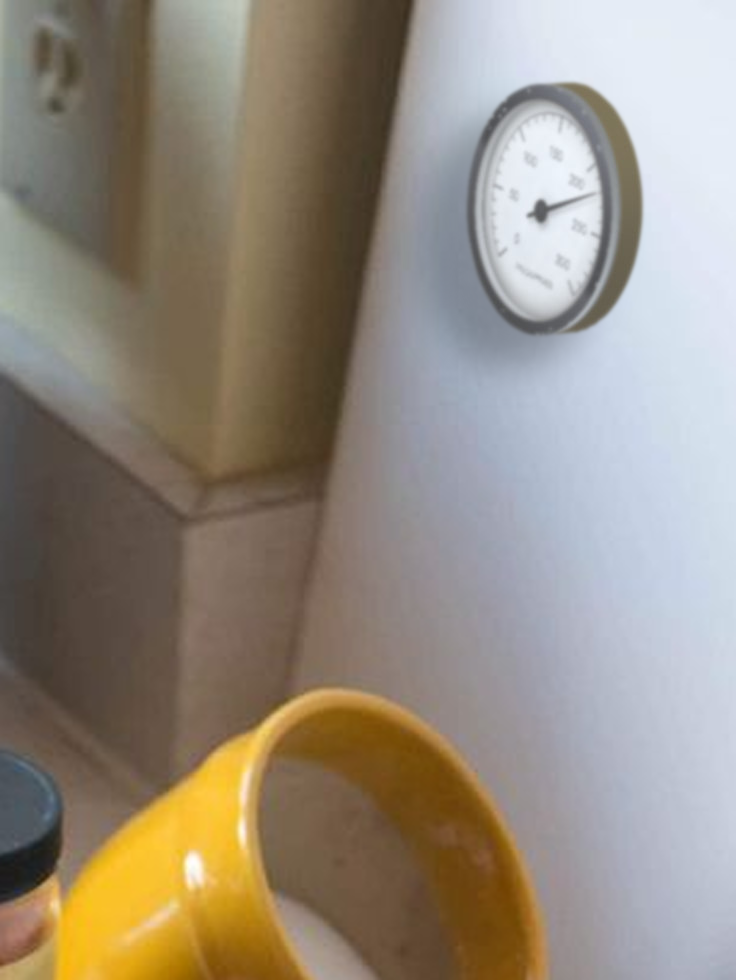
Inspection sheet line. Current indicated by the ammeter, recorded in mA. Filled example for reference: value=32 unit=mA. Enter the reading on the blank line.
value=220 unit=mA
